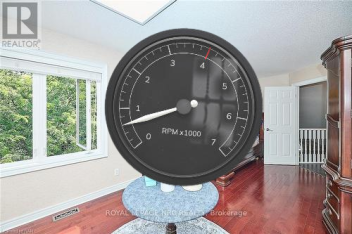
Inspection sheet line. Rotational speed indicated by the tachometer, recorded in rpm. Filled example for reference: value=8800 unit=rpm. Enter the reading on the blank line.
value=600 unit=rpm
